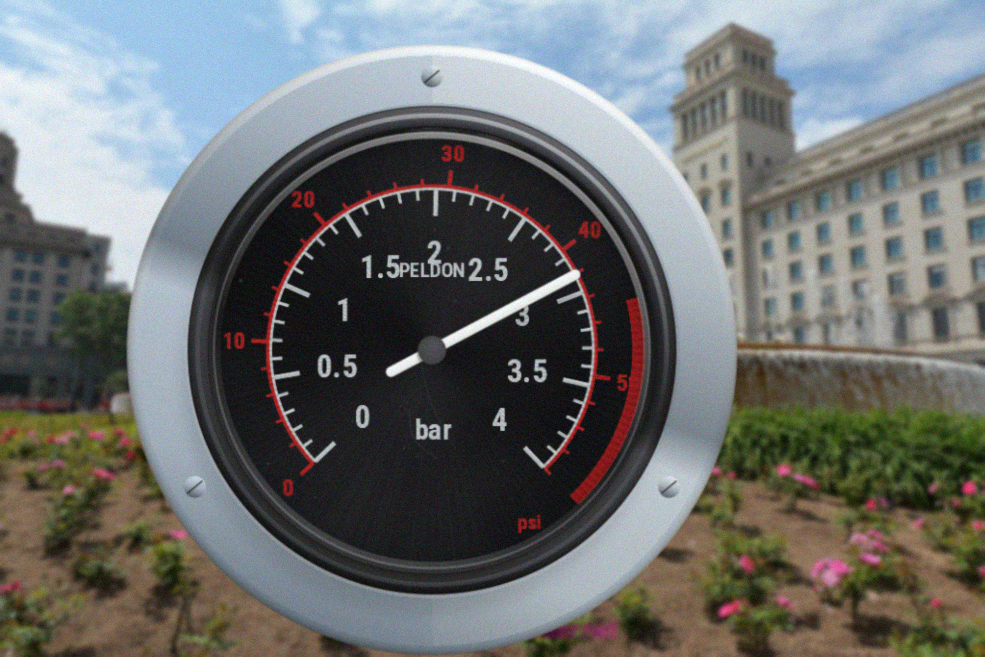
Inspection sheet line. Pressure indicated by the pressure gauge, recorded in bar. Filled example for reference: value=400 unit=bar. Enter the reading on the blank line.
value=2.9 unit=bar
